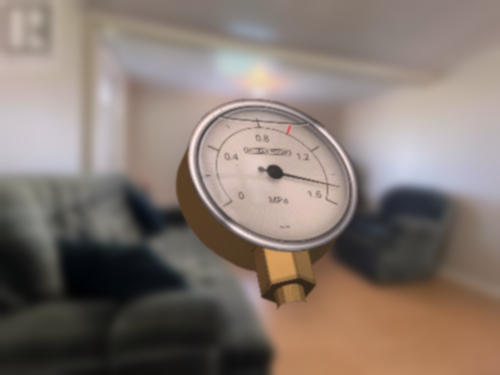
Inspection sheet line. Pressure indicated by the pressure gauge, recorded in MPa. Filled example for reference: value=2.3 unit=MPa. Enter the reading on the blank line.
value=1.5 unit=MPa
